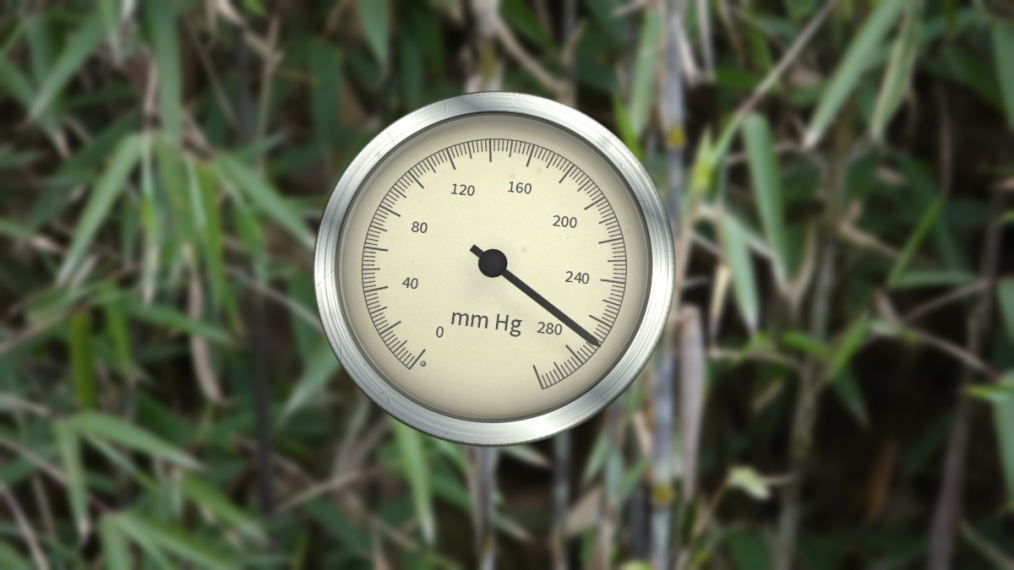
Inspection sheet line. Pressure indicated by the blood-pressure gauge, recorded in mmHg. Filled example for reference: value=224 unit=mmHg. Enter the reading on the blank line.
value=270 unit=mmHg
